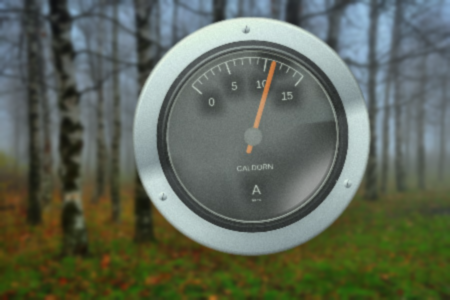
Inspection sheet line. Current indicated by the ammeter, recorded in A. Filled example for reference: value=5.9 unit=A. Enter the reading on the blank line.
value=11 unit=A
